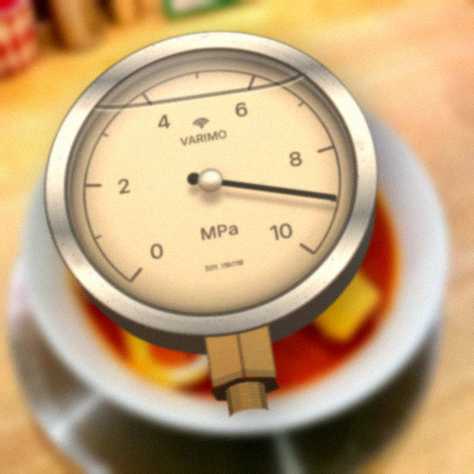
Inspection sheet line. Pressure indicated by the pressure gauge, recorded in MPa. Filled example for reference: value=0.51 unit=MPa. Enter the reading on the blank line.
value=9 unit=MPa
